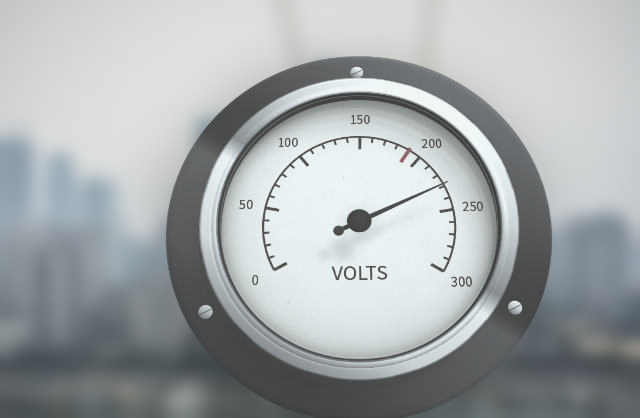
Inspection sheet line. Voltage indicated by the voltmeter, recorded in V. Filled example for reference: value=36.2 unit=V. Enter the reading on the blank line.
value=230 unit=V
